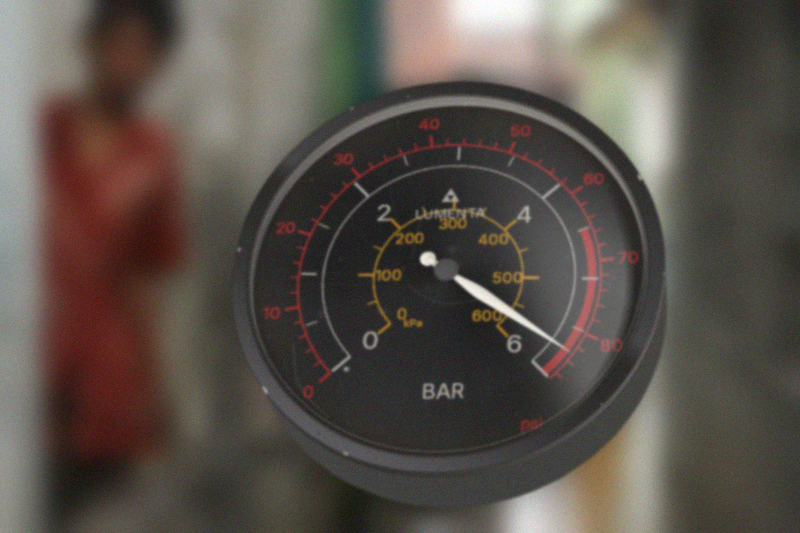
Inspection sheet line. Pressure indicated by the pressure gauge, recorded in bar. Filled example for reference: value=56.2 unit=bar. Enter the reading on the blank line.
value=5.75 unit=bar
